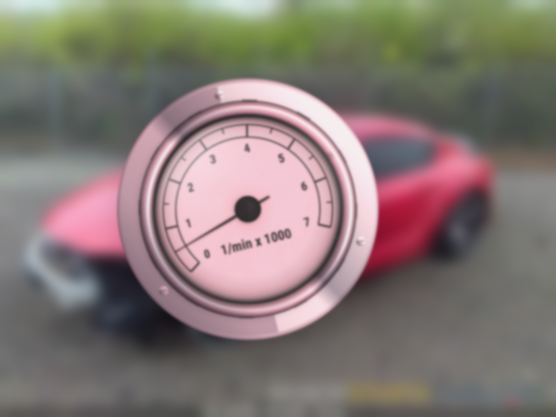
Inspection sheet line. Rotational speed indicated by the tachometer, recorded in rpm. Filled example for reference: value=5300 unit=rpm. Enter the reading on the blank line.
value=500 unit=rpm
